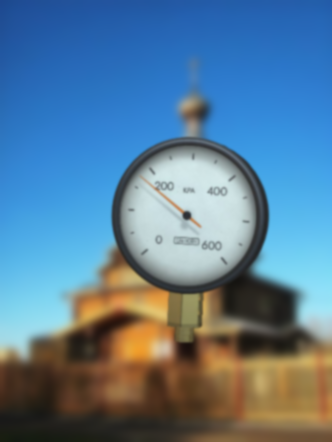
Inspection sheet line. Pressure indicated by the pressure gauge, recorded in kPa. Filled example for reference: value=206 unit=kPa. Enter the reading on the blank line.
value=175 unit=kPa
